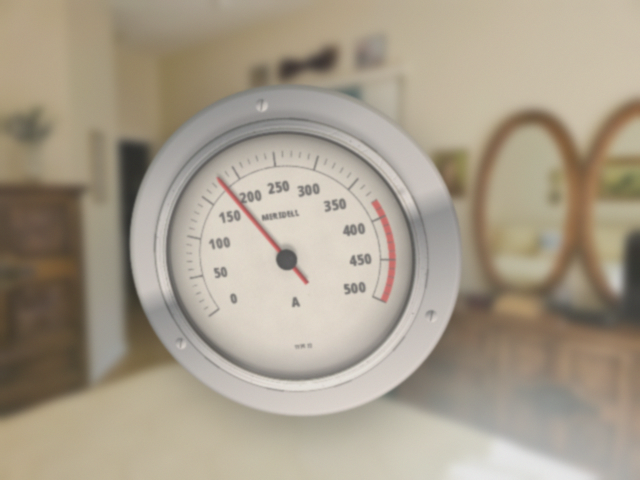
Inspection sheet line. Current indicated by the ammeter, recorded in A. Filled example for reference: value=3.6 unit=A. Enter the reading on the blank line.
value=180 unit=A
